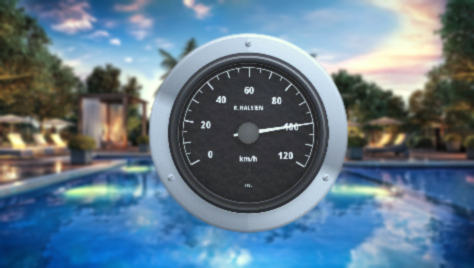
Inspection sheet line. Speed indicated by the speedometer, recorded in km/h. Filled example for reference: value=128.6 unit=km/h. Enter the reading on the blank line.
value=100 unit=km/h
